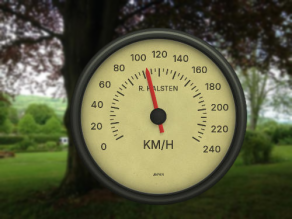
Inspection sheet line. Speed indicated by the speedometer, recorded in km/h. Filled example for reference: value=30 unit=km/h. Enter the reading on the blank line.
value=105 unit=km/h
